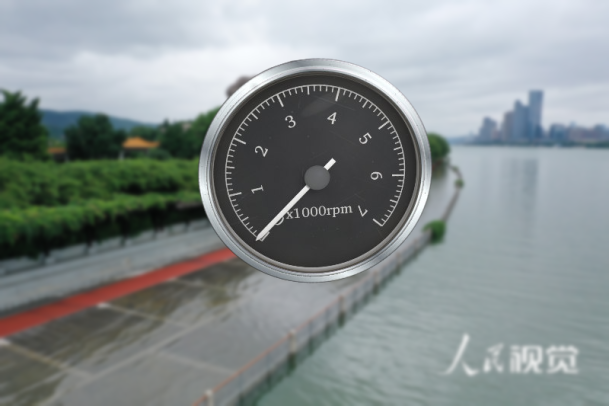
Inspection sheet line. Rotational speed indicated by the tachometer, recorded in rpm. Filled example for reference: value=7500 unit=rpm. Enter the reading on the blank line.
value=100 unit=rpm
